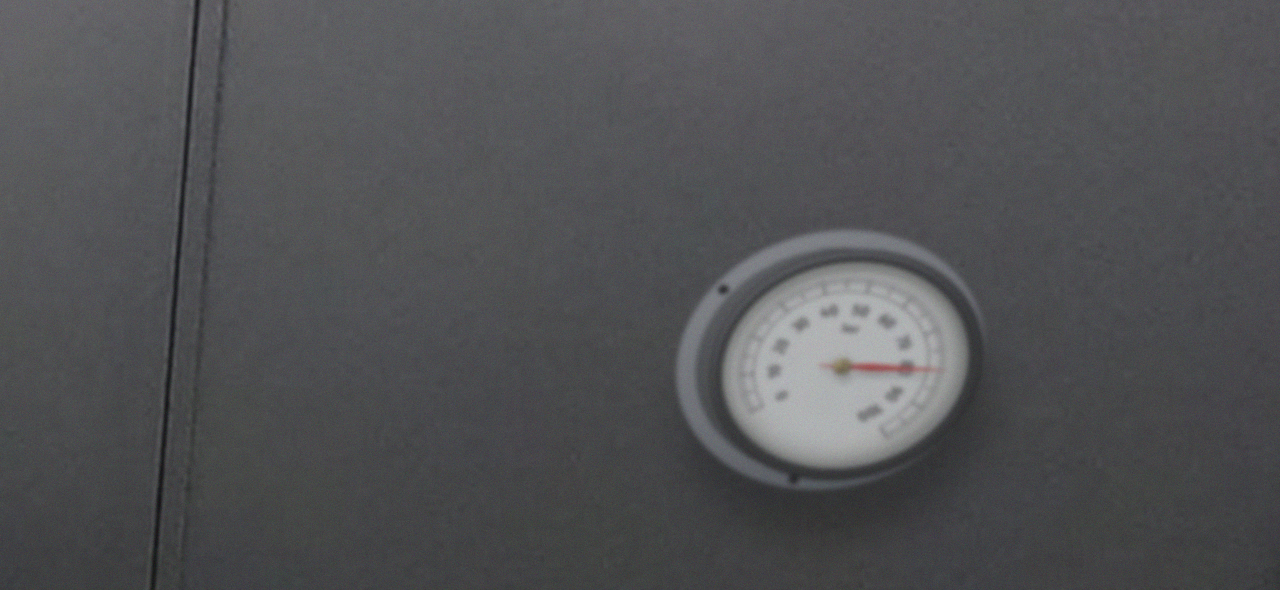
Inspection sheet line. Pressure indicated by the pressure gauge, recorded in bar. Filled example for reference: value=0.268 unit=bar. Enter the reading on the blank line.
value=80 unit=bar
